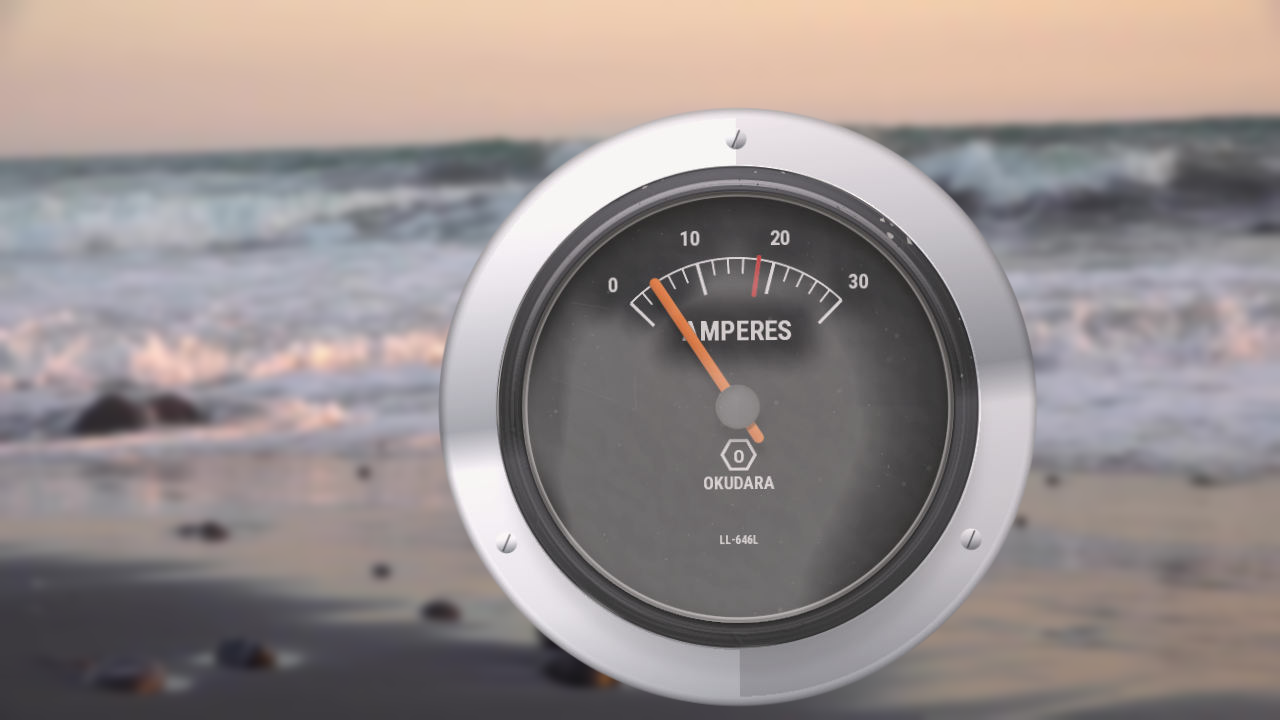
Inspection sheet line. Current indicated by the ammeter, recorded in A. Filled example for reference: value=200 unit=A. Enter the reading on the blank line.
value=4 unit=A
